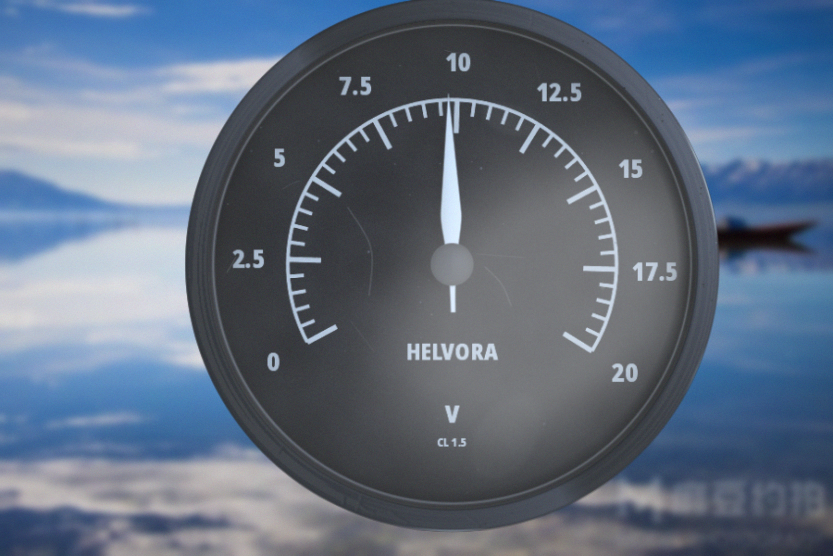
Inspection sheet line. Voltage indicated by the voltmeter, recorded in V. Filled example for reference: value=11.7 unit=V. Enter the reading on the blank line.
value=9.75 unit=V
